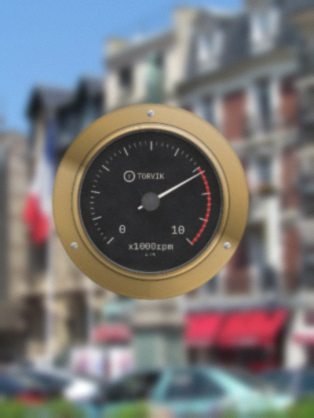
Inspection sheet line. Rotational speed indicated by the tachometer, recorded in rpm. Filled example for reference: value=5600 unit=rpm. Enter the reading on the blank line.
value=7200 unit=rpm
